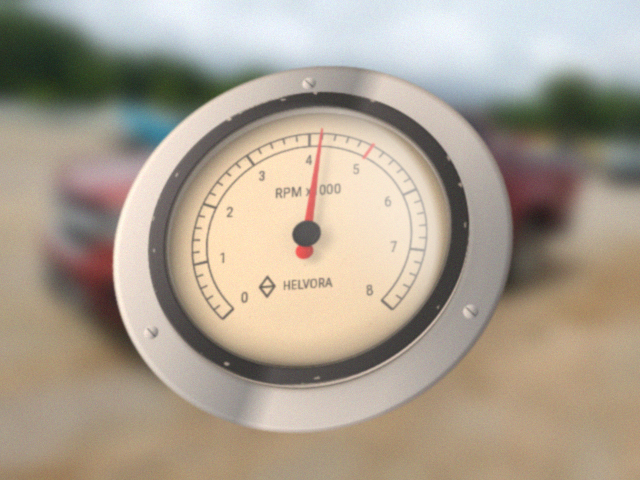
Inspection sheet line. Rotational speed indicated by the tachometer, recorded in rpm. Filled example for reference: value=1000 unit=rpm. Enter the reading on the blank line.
value=4200 unit=rpm
